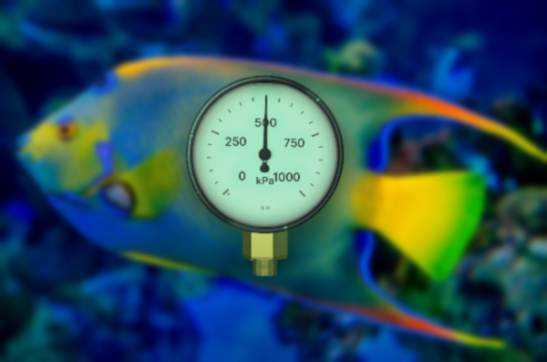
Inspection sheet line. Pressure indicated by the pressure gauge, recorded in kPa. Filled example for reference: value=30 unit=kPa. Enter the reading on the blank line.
value=500 unit=kPa
